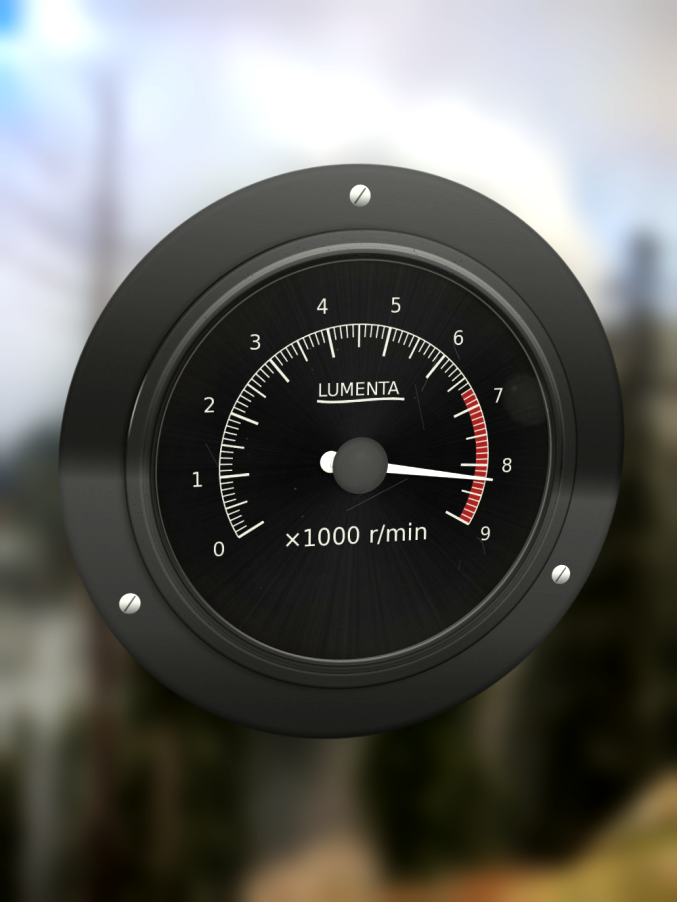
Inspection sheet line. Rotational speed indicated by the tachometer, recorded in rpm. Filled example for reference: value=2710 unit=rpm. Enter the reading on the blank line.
value=8200 unit=rpm
